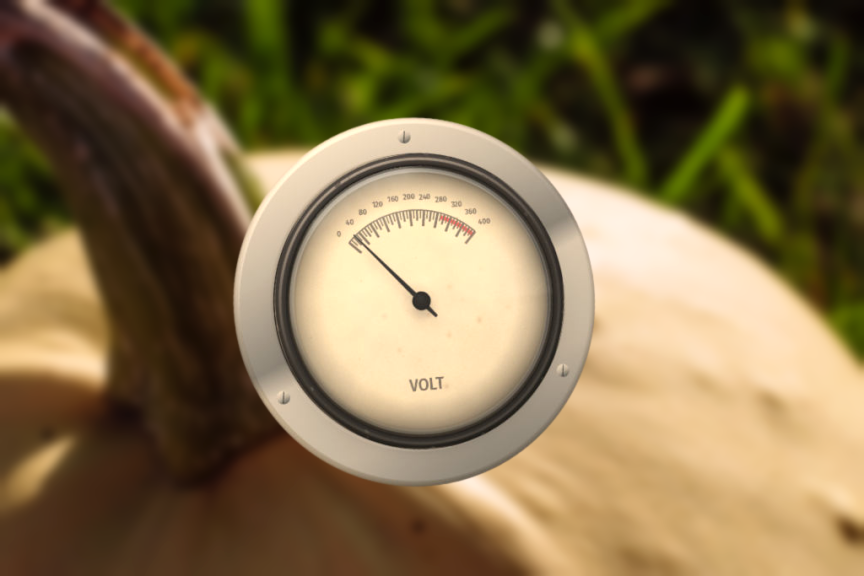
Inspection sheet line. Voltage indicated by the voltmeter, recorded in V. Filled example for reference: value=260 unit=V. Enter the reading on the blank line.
value=20 unit=V
